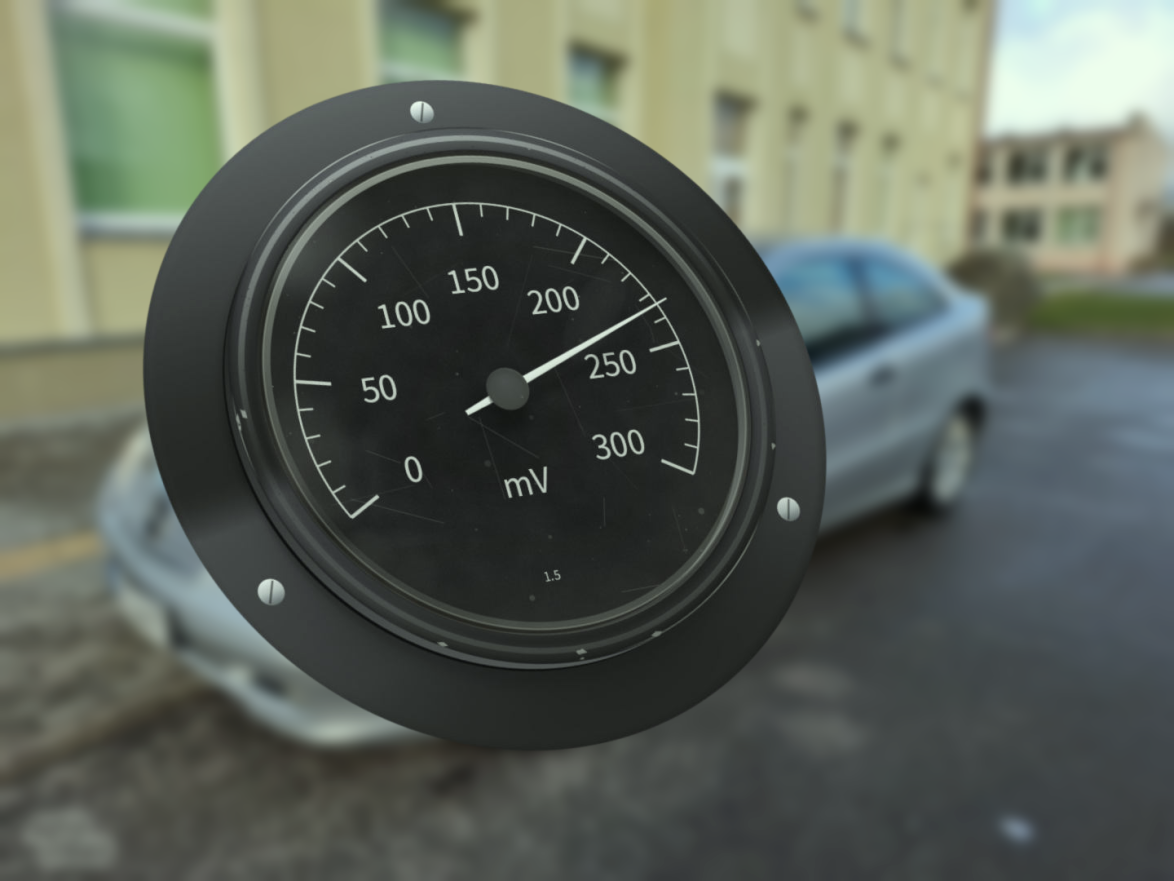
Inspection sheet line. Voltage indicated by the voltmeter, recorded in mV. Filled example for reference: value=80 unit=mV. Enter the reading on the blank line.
value=235 unit=mV
